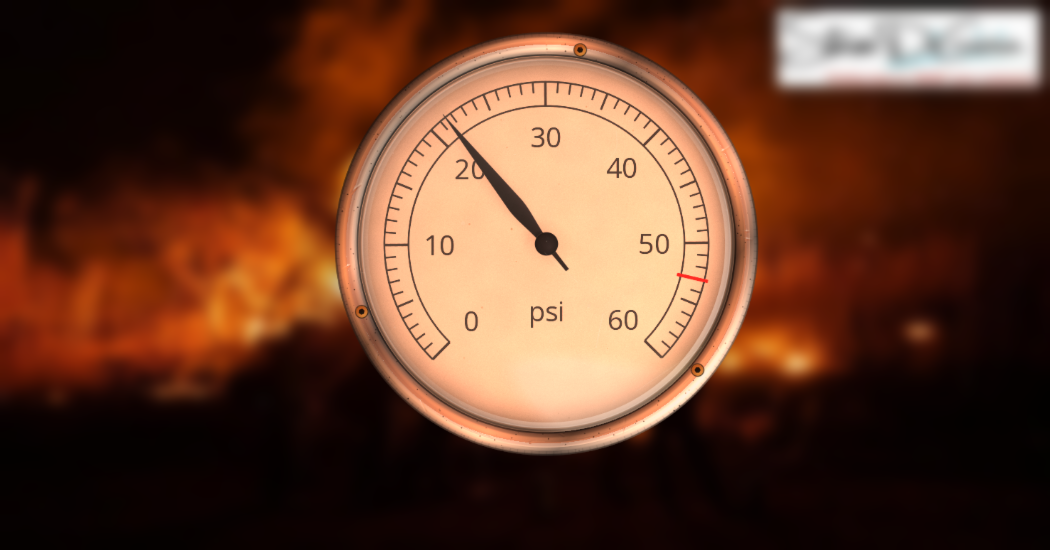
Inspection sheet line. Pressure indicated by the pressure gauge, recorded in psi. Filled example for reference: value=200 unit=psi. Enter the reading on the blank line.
value=21.5 unit=psi
